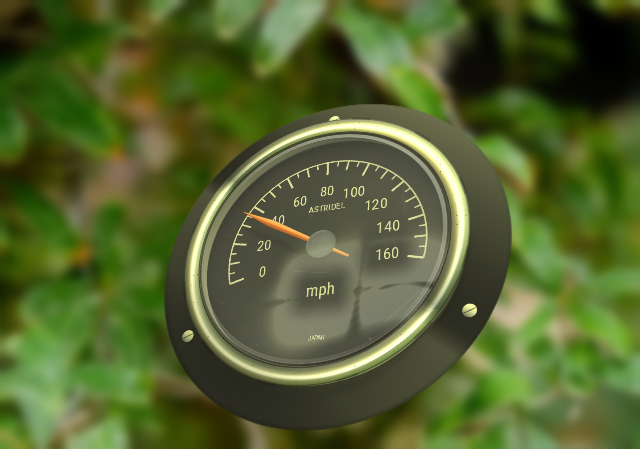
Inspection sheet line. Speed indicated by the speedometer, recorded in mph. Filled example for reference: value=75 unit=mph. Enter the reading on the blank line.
value=35 unit=mph
